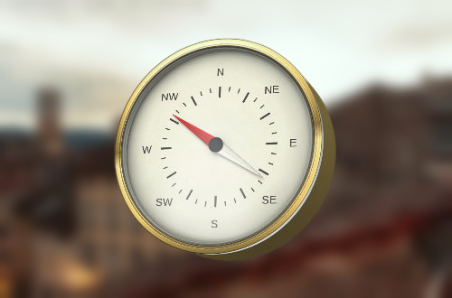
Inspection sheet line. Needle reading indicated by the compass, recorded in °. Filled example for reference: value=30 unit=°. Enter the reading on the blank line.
value=305 unit=°
